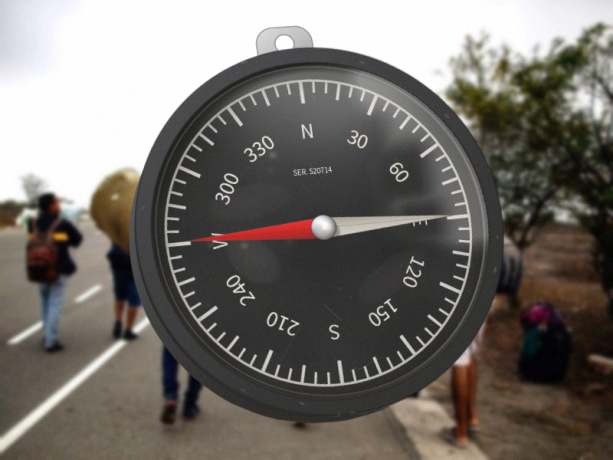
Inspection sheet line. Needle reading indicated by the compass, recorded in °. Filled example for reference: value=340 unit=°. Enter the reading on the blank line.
value=270 unit=°
